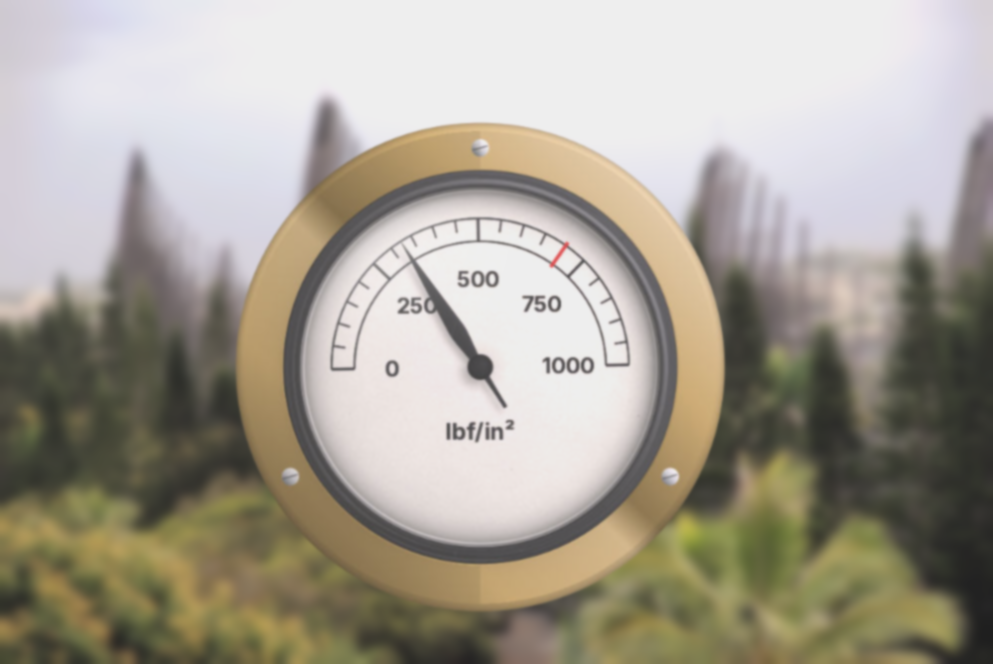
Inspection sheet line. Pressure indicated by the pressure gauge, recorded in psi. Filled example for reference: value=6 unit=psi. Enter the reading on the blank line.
value=325 unit=psi
